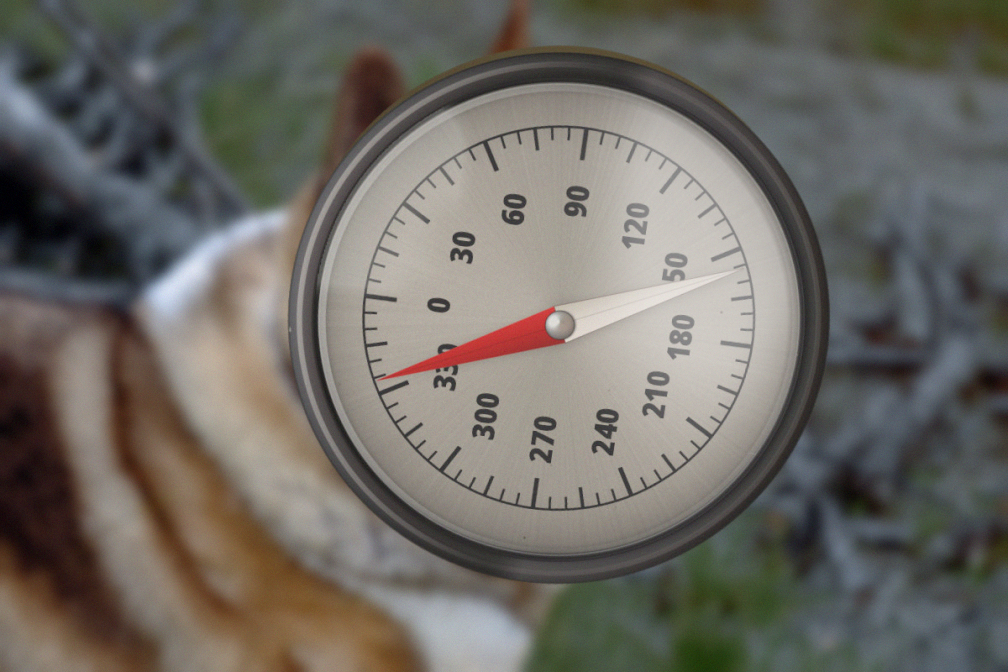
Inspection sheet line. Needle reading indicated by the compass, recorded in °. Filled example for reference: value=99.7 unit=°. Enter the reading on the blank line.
value=335 unit=°
